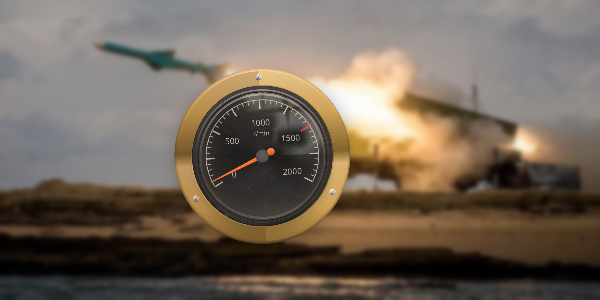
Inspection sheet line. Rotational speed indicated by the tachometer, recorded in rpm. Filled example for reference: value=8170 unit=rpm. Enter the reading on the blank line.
value=50 unit=rpm
